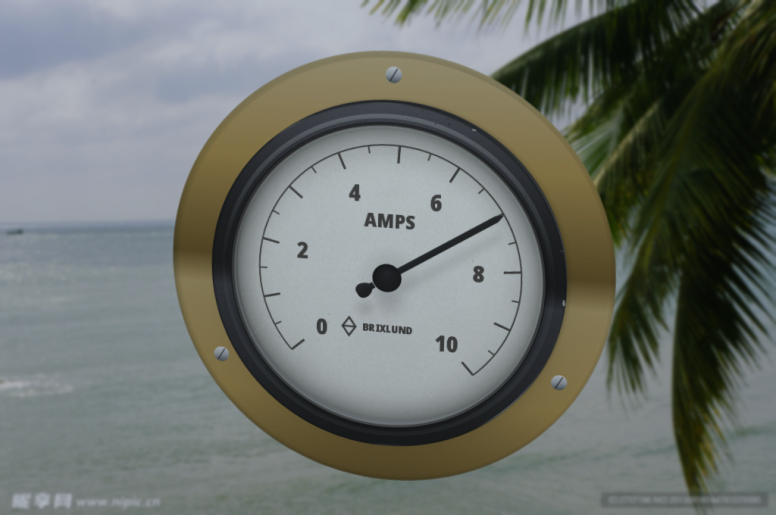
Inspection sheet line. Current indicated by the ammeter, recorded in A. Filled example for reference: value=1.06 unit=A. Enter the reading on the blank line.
value=7 unit=A
